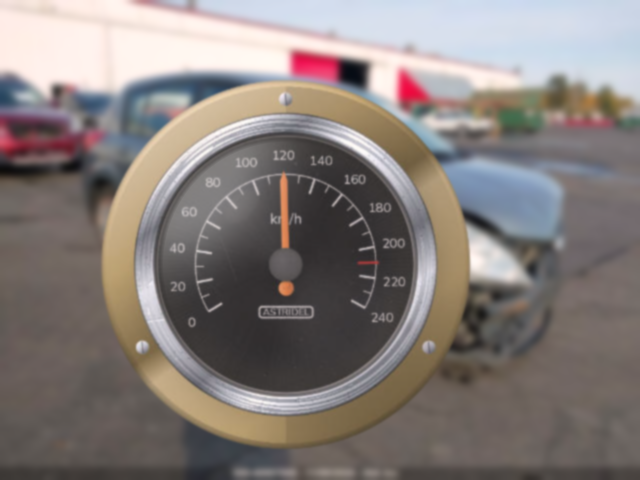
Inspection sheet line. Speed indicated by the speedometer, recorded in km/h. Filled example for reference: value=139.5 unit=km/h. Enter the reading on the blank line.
value=120 unit=km/h
